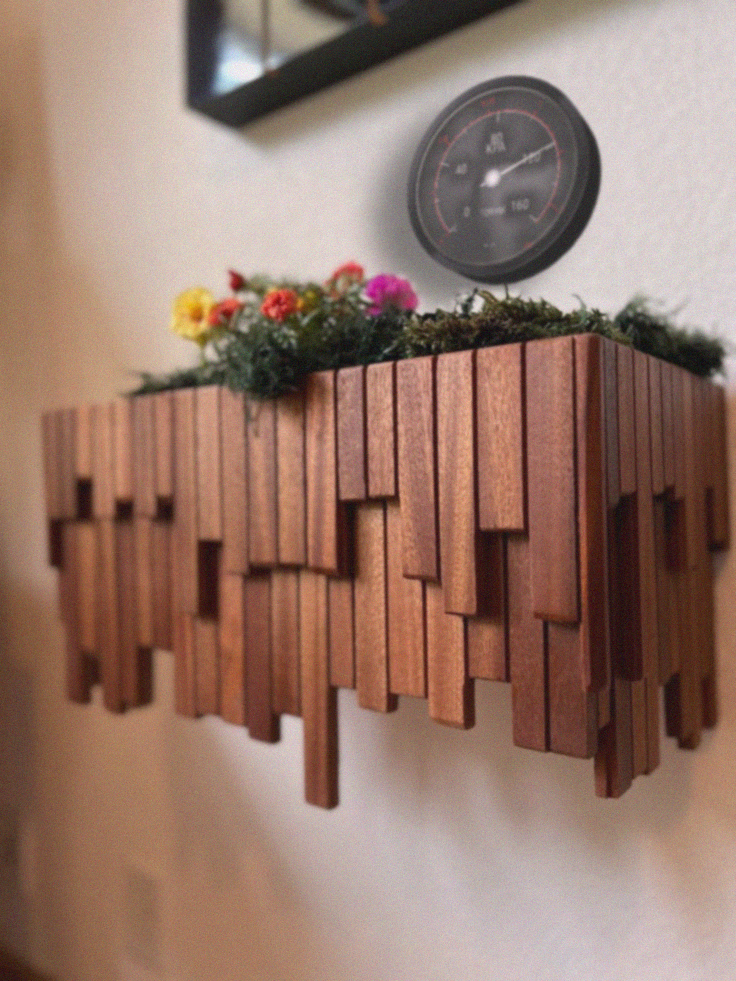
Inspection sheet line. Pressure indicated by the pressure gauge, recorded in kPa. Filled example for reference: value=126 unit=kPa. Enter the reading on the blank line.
value=120 unit=kPa
